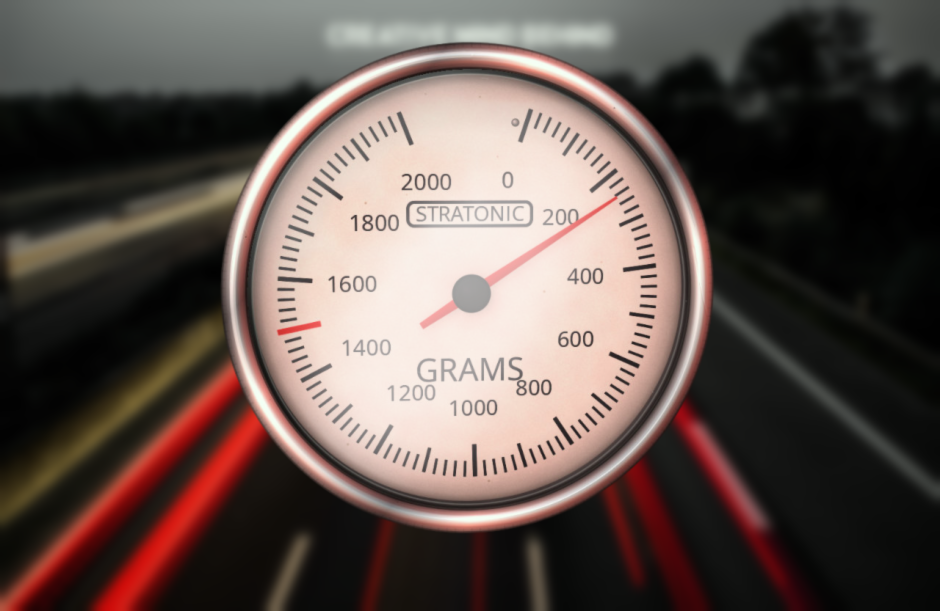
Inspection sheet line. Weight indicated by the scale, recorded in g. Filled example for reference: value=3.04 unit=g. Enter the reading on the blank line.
value=240 unit=g
